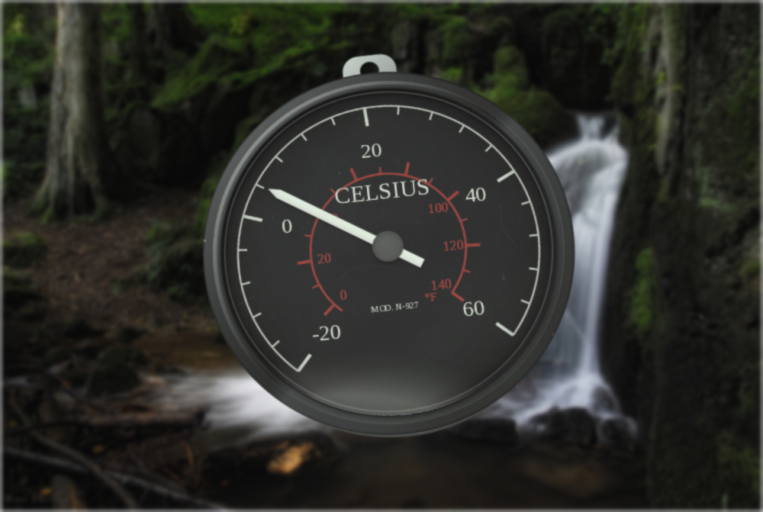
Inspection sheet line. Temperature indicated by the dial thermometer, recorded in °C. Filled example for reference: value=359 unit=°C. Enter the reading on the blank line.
value=4 unit=°C
